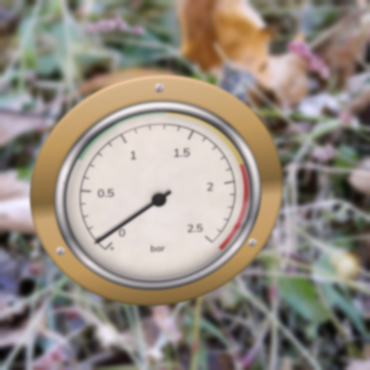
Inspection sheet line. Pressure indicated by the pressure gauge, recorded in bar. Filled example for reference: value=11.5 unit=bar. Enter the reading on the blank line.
value=0.1 unit=bar
